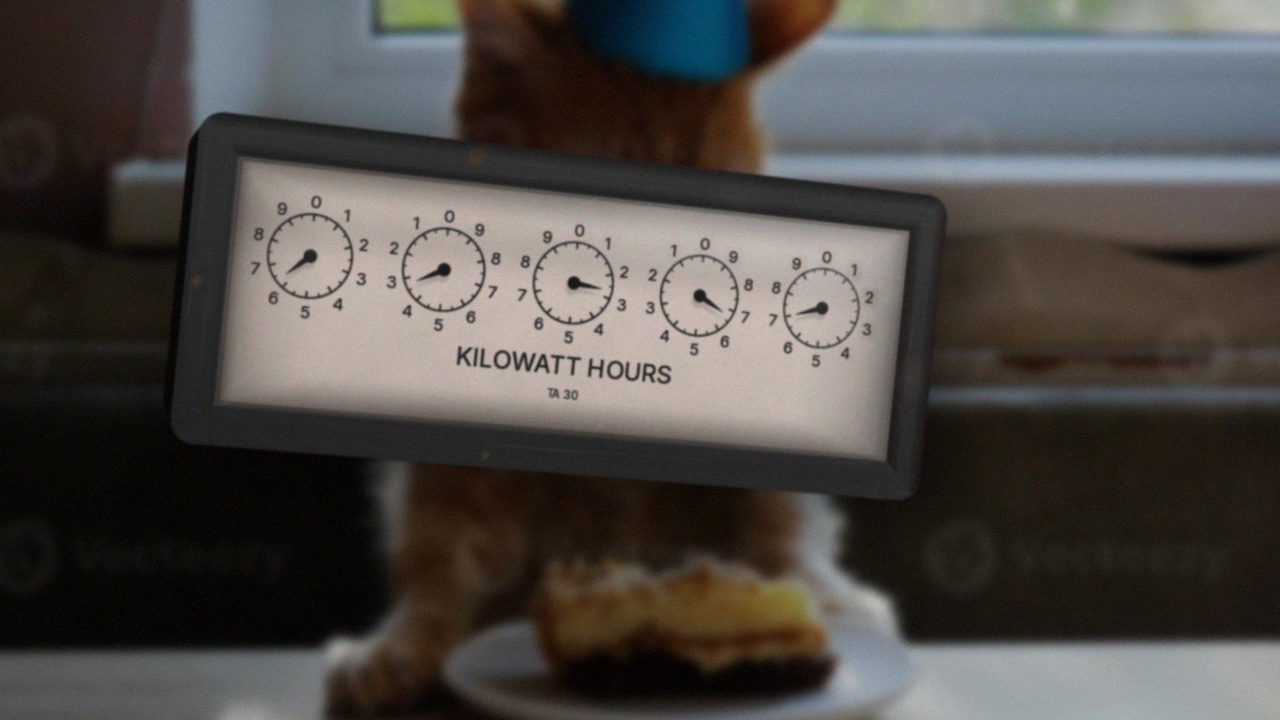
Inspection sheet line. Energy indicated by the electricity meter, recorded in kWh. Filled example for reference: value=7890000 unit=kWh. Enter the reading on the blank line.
value=63267 unit=kWh
